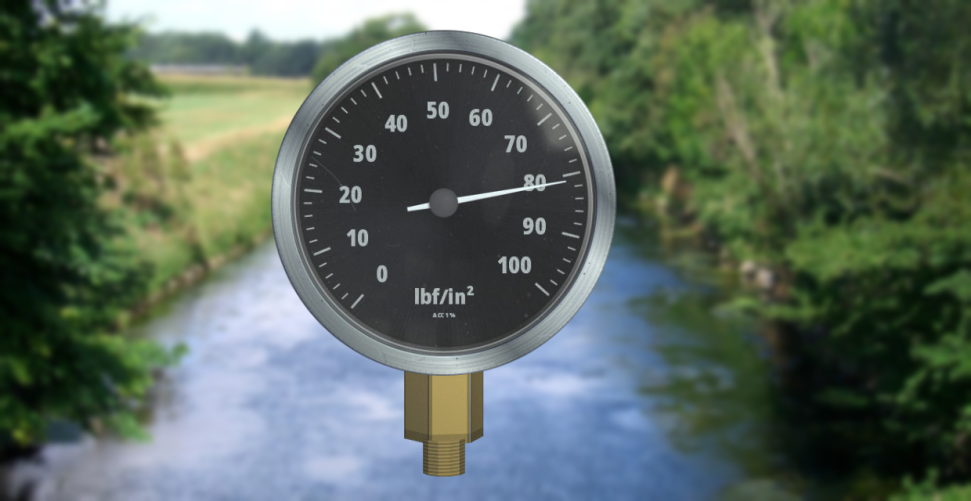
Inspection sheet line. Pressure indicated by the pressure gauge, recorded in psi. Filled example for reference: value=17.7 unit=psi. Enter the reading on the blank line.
value=81 unit=psi
